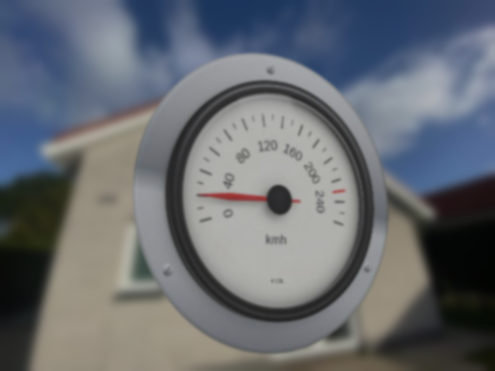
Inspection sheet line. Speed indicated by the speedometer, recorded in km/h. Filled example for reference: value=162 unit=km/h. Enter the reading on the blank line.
value=20 unit=km/h
